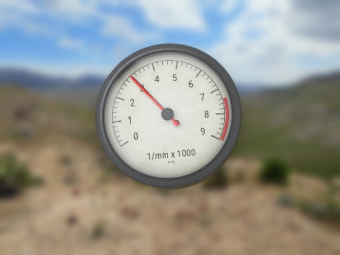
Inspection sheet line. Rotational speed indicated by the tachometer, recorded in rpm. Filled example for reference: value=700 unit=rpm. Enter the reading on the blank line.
value=3000 unit=rpm
